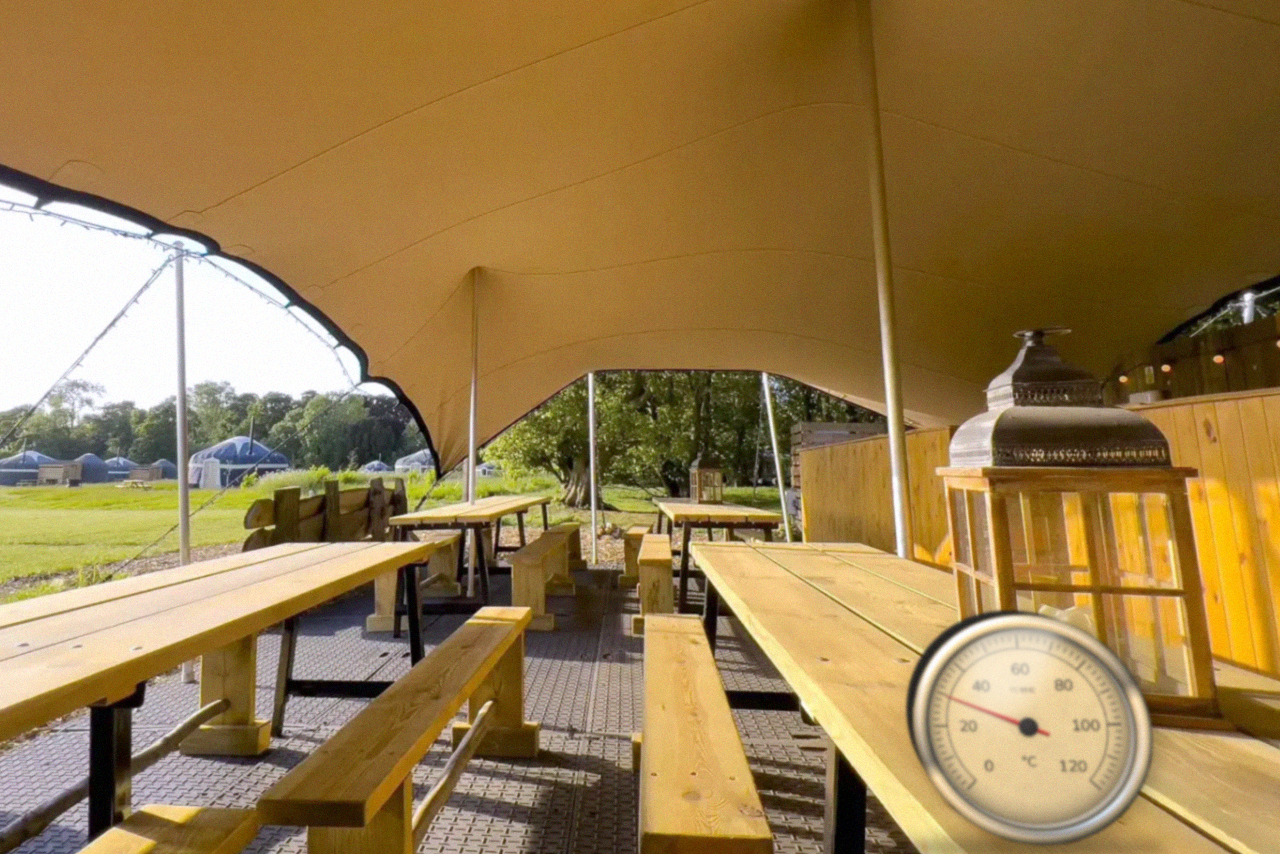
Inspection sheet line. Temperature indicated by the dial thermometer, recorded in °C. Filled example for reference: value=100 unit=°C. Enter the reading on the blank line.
value=30 unit=°C
